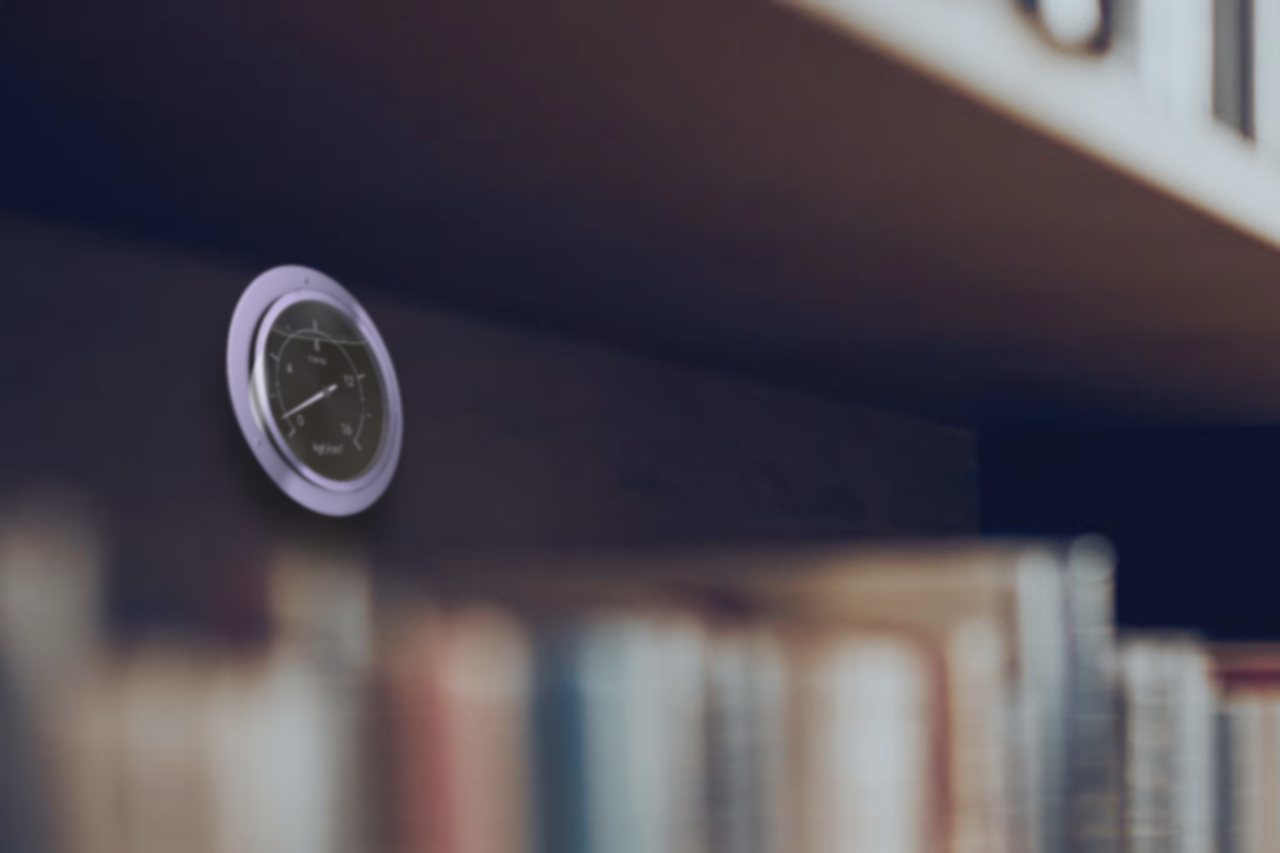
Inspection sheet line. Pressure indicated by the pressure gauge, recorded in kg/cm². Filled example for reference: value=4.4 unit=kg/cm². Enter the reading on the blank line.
value=1 unit=kg/cm²
